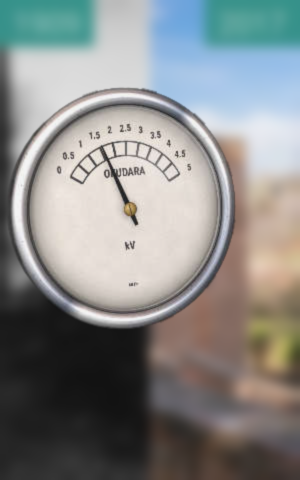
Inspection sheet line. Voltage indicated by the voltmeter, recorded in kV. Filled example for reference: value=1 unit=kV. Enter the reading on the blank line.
value=1.5 unit=kV
